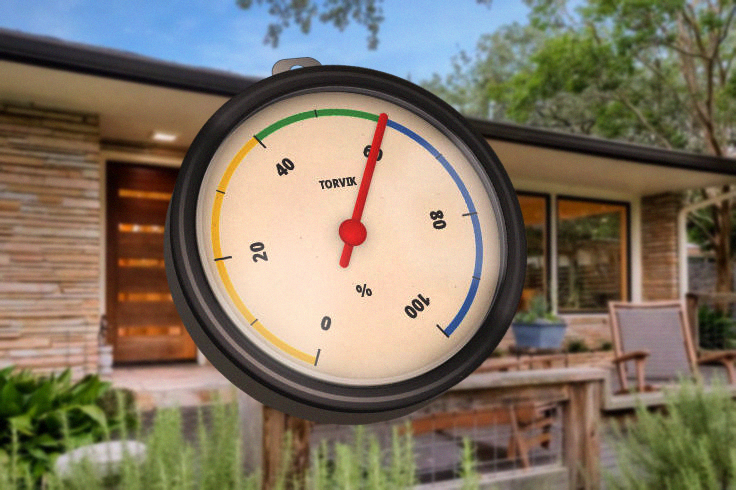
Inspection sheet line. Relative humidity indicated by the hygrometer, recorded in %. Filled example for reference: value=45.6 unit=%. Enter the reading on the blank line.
value=60 unit=%
